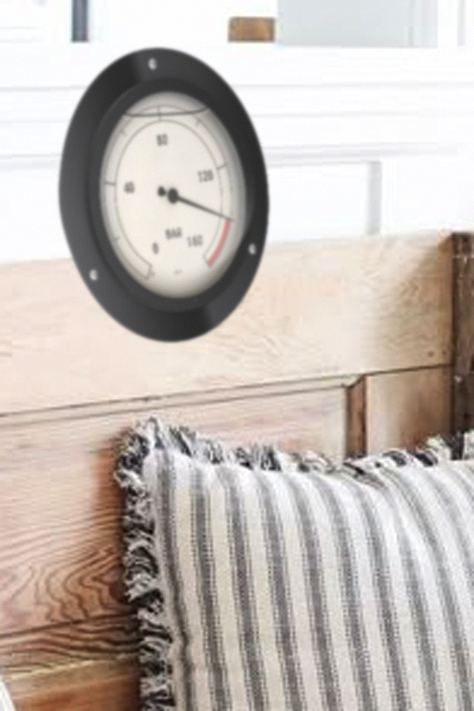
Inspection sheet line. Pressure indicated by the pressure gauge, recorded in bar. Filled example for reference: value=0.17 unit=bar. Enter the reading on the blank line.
value=140 unit=bar
